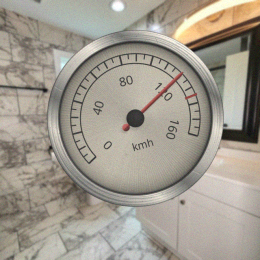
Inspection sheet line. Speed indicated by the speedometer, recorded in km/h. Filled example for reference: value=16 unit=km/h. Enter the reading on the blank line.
value=120 unit=km/h
